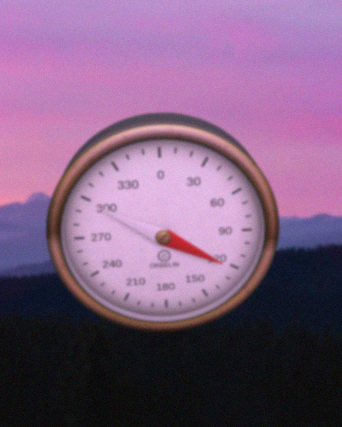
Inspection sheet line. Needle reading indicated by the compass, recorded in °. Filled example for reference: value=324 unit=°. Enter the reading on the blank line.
value=120 unit=°
